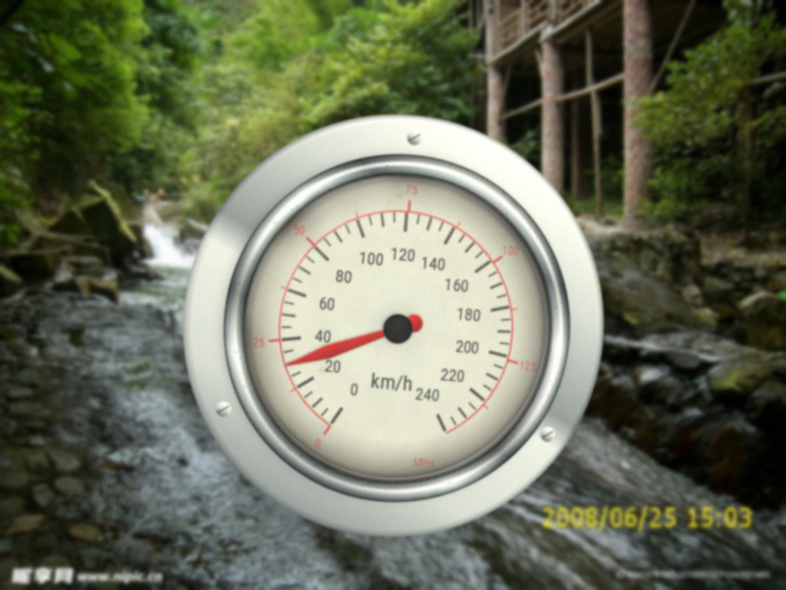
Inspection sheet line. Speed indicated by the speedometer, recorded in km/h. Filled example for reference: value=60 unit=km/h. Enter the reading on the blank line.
value=30 unit=km/h
